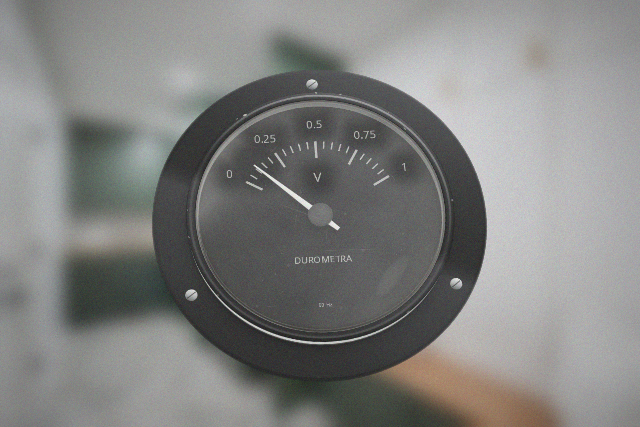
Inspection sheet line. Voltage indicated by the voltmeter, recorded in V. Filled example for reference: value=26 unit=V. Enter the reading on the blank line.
value=0.1 unit=V
